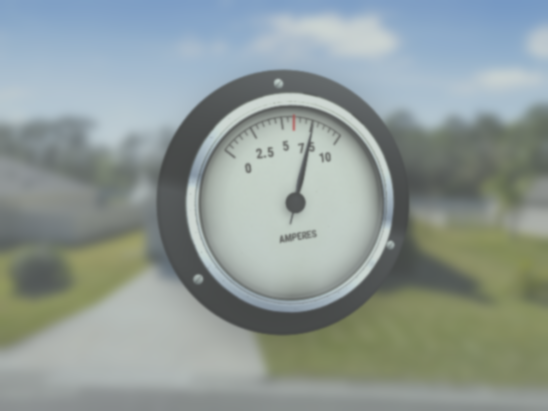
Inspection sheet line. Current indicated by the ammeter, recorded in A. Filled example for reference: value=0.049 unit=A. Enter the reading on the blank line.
value=7.5 unit=A
